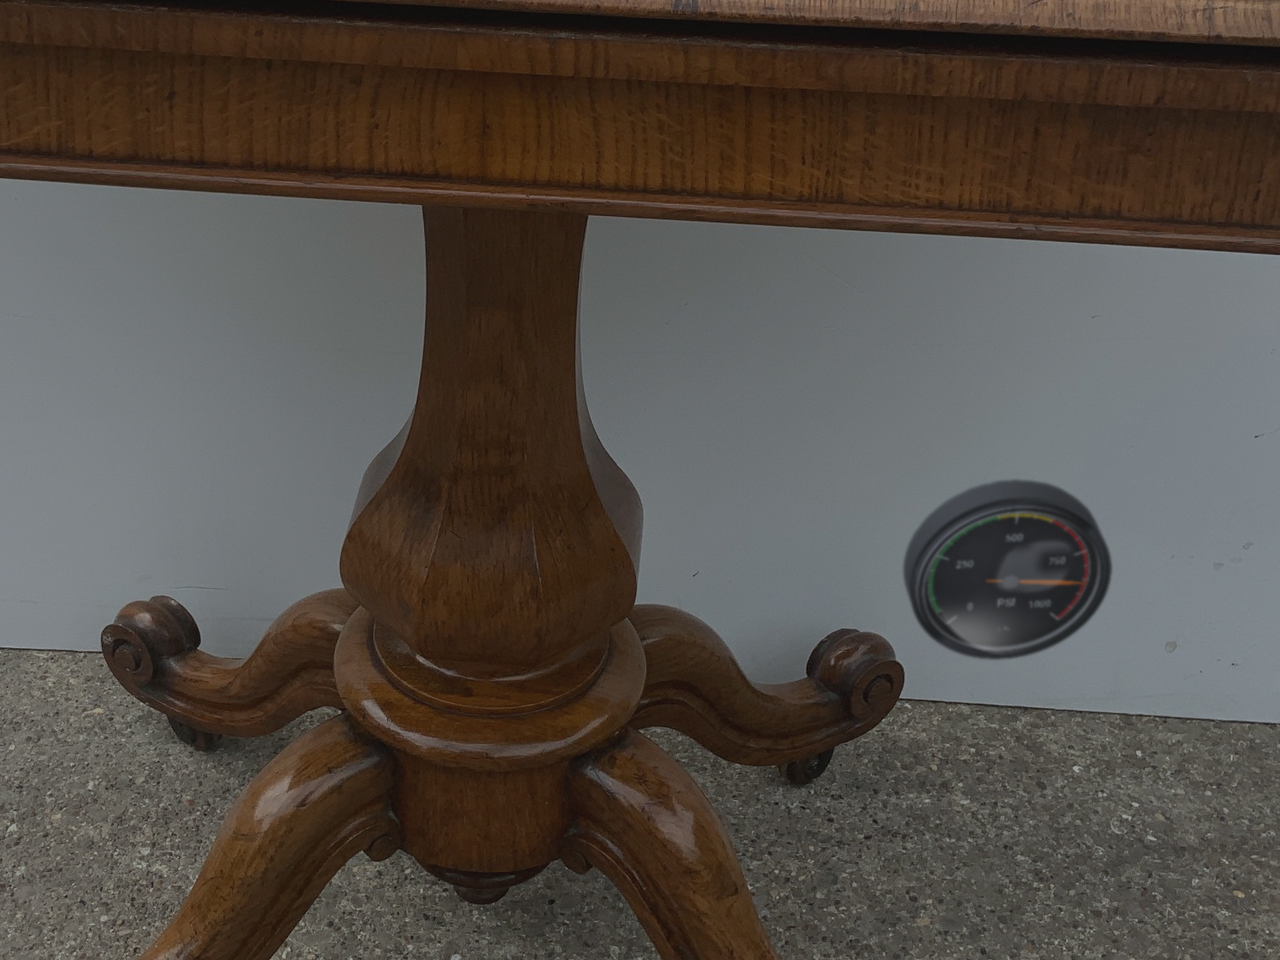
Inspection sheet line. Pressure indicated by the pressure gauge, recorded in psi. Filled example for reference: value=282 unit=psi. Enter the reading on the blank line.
value=850 unit=psi
